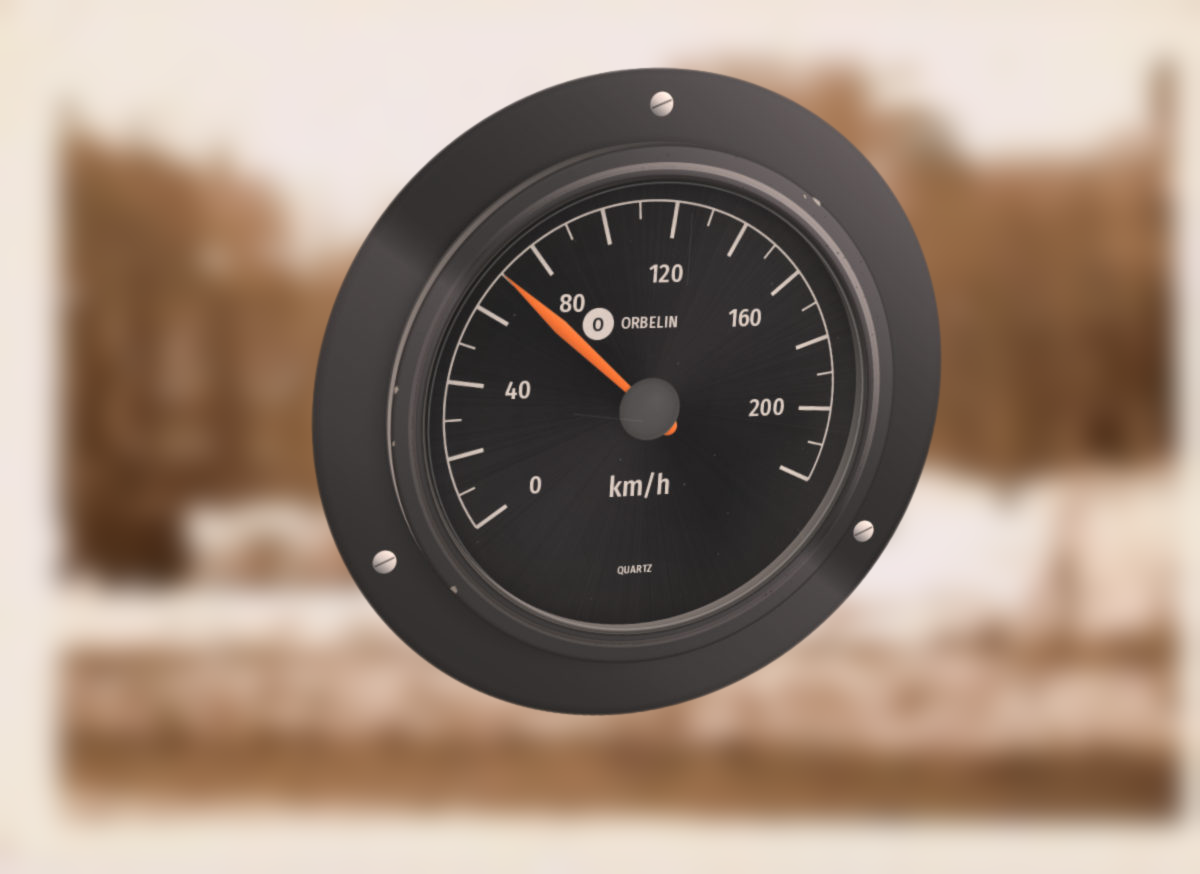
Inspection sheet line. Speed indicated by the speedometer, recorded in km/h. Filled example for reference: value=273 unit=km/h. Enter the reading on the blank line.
value=70 unit=km/h
